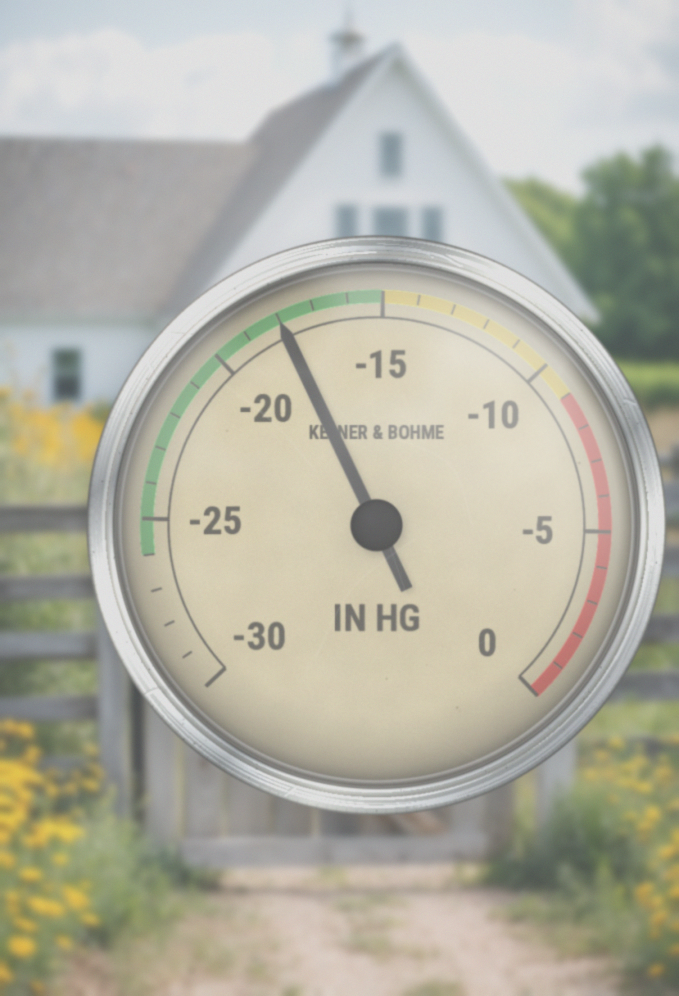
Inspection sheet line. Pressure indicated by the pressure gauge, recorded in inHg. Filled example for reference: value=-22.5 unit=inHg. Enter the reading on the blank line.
value=-18 unit=inHg
